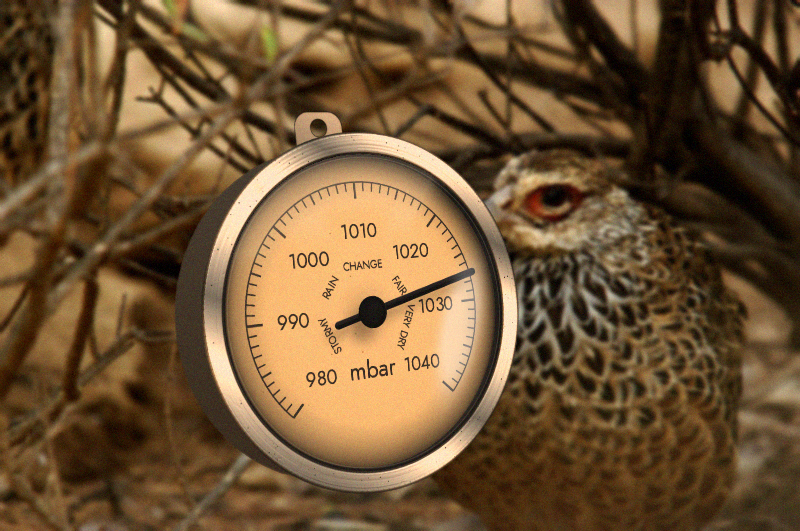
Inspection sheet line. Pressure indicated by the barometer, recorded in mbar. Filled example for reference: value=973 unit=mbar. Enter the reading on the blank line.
value=1027 unit=mbar
